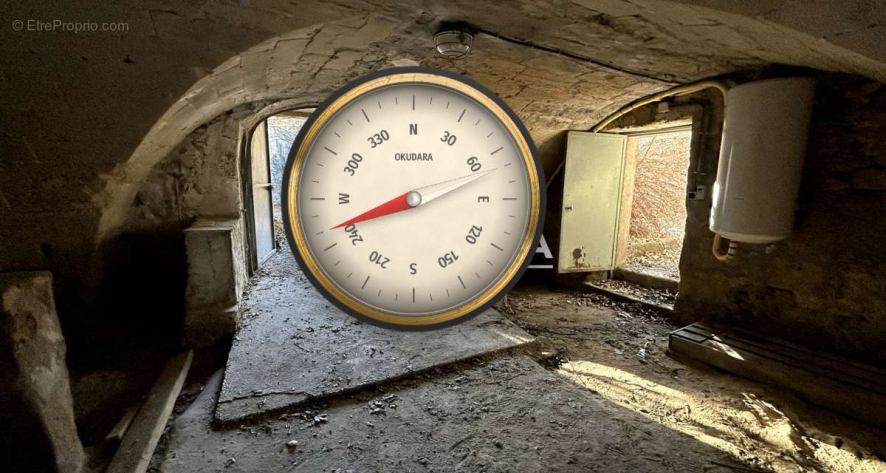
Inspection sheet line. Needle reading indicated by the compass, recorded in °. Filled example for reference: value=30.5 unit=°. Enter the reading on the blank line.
value=250 unit=°
